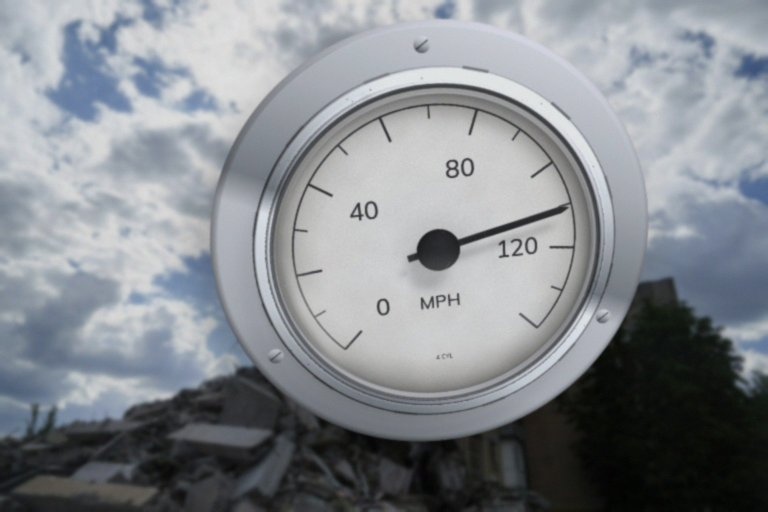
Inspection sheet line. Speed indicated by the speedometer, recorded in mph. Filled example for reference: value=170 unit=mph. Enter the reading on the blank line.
value=110 unit=mph
